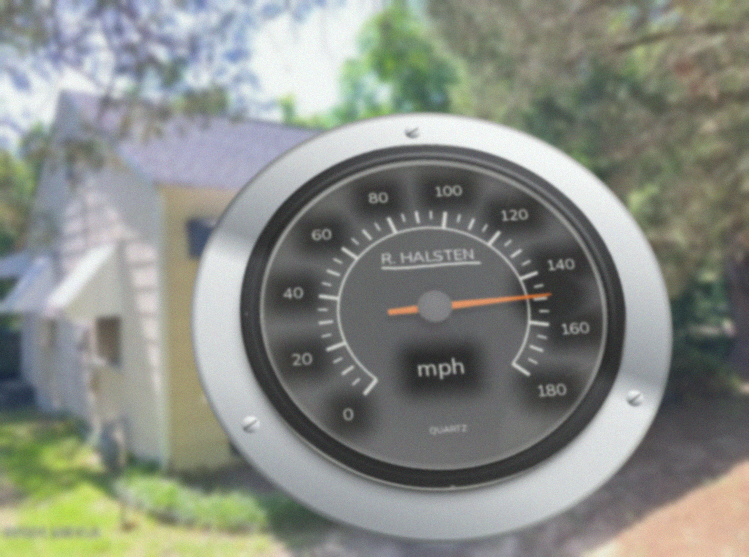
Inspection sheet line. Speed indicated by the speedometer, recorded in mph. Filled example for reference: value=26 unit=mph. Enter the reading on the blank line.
value=150 unit=mph
